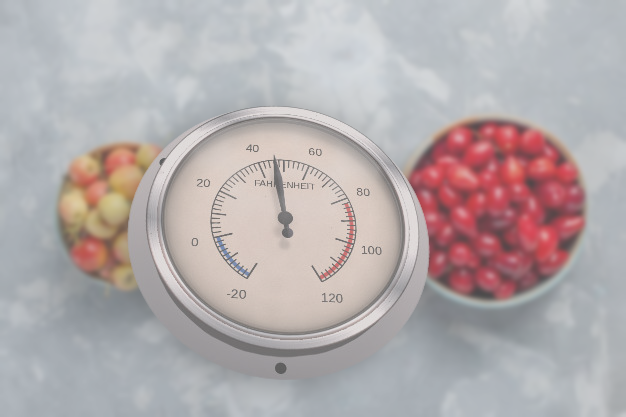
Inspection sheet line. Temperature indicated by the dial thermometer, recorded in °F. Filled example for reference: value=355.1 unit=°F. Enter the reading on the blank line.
value=46 unit=°F
